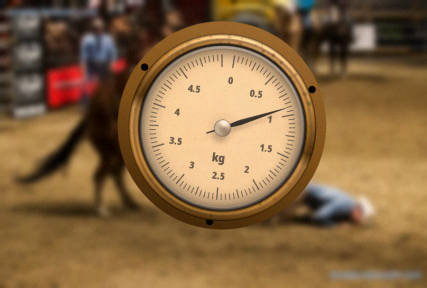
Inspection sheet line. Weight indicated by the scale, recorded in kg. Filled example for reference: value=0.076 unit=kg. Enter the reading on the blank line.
value=0.9 unit=kg
